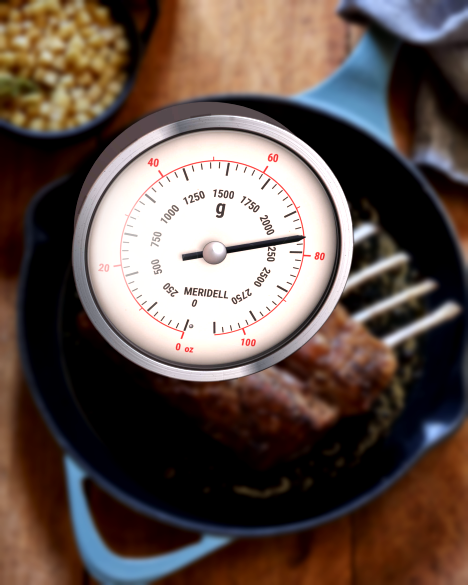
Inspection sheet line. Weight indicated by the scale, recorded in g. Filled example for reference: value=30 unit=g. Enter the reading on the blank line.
value=2150 unit=g
